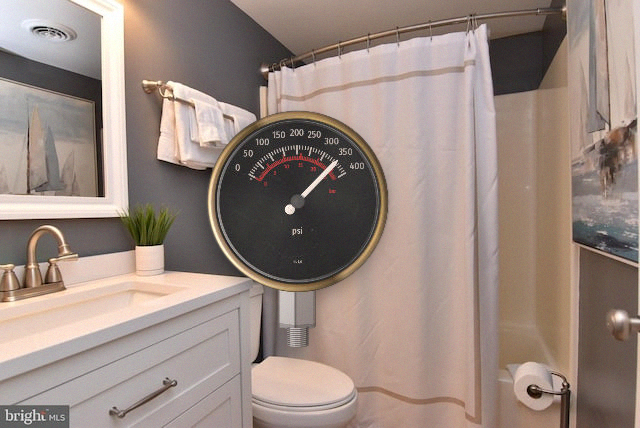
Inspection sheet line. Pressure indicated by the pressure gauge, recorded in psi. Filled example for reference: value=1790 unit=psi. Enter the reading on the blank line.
value=350 unit=psi
